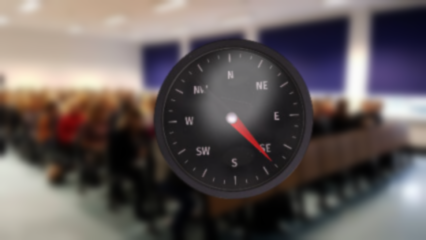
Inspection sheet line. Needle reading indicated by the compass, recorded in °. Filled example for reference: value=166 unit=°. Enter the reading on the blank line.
value=140 unit=°
